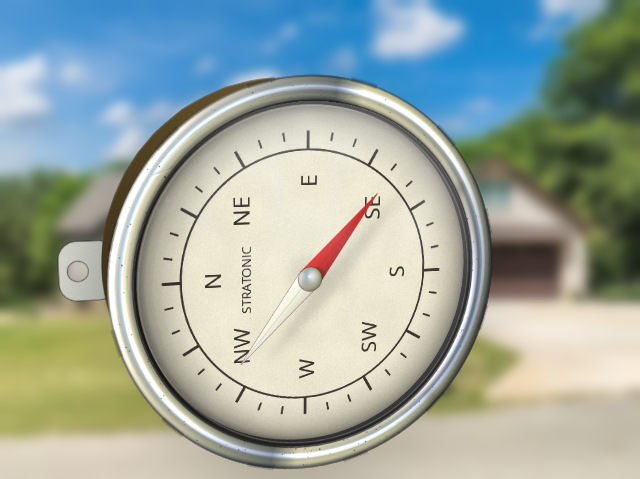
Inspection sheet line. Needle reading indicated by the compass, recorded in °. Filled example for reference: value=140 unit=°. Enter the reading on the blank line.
value=130 unit=°
